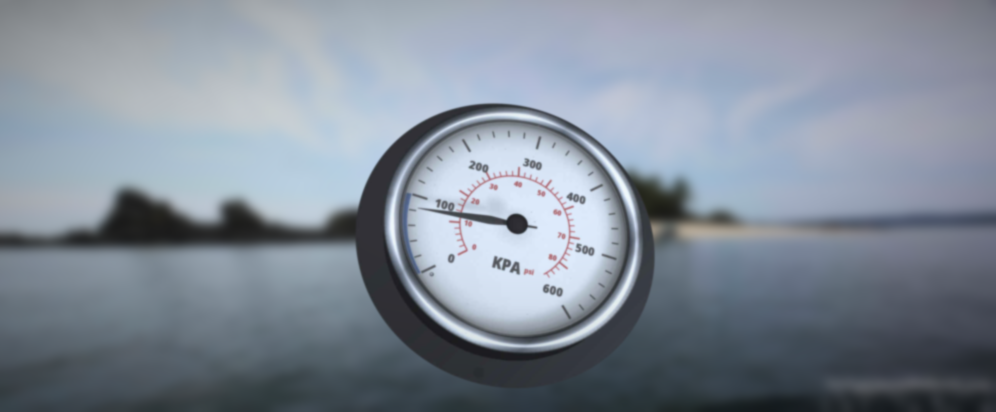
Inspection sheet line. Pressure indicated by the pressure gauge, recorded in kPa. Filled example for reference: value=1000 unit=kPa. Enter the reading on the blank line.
value=80 unit=kPa
